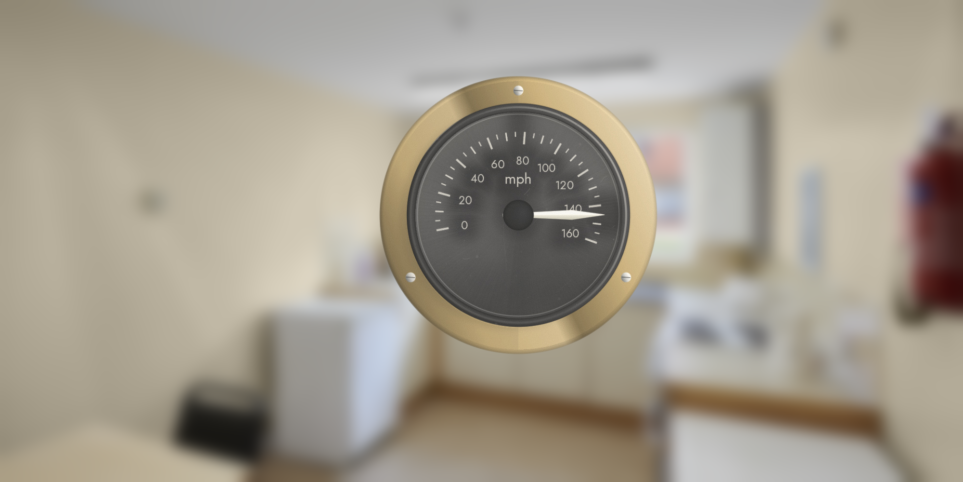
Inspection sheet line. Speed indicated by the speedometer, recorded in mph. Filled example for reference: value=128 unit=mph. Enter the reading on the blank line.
value=145 unit=mph
